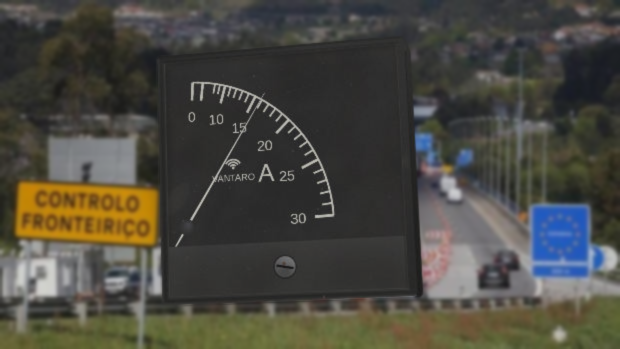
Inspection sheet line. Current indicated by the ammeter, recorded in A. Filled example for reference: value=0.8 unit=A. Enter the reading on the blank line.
value=16 unit=A
